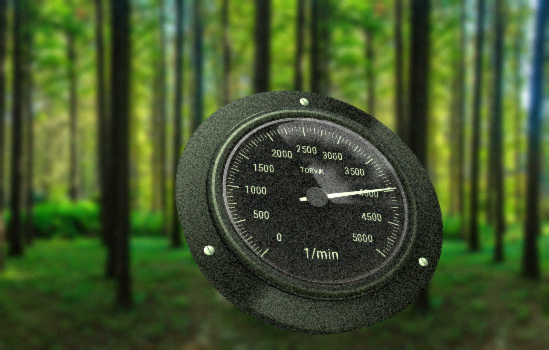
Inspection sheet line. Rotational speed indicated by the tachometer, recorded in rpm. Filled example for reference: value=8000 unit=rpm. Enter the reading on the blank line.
value=4000 unit=rpm
